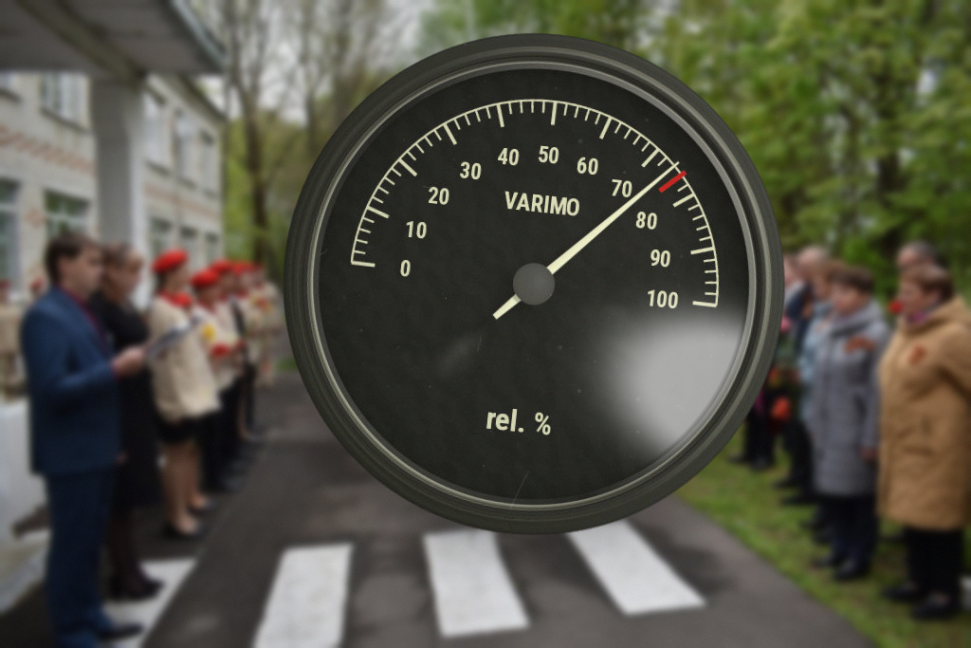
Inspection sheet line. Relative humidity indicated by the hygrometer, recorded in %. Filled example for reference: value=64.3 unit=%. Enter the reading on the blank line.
value=74 unit=%
